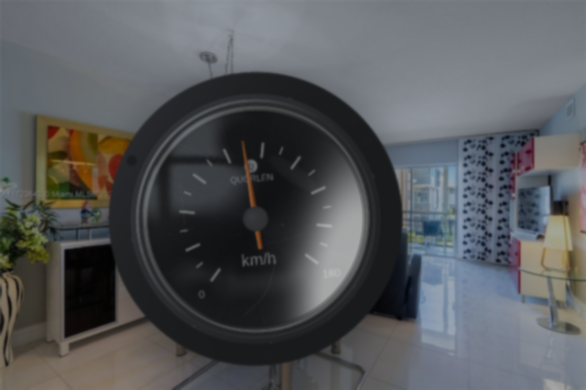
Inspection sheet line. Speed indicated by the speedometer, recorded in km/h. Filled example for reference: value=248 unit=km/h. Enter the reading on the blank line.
value=90 unit=km/h
